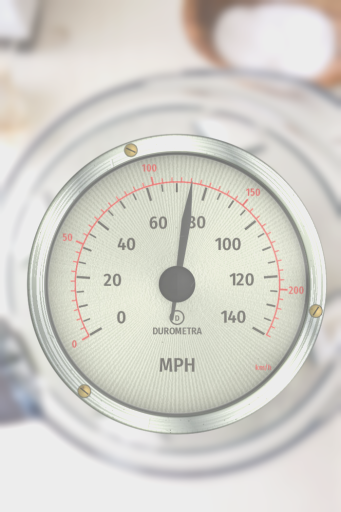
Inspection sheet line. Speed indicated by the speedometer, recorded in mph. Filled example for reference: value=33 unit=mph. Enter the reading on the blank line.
value=75 unit=mph
